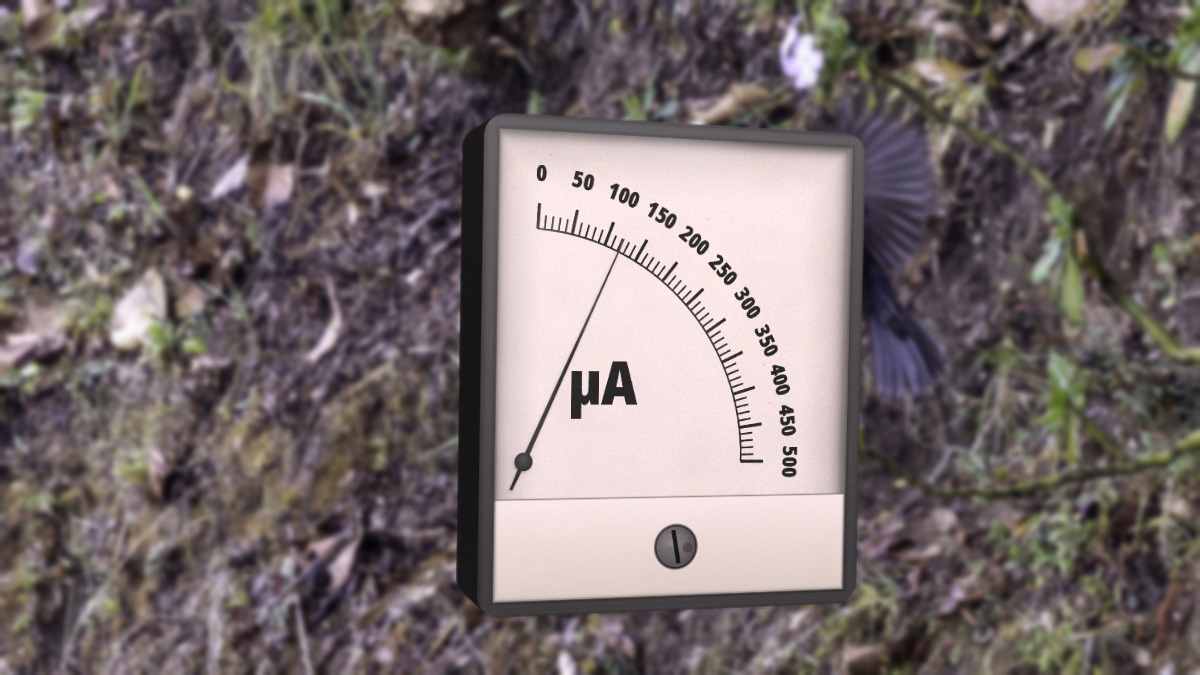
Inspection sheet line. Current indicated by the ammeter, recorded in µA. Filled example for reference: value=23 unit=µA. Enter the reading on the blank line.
value=120 unit=µA
